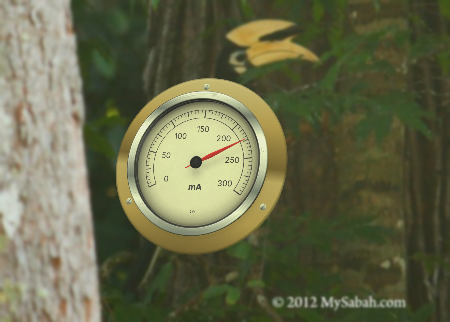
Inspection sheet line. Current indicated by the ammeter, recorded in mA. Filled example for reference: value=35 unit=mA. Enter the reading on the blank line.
value=225 unit=mA
